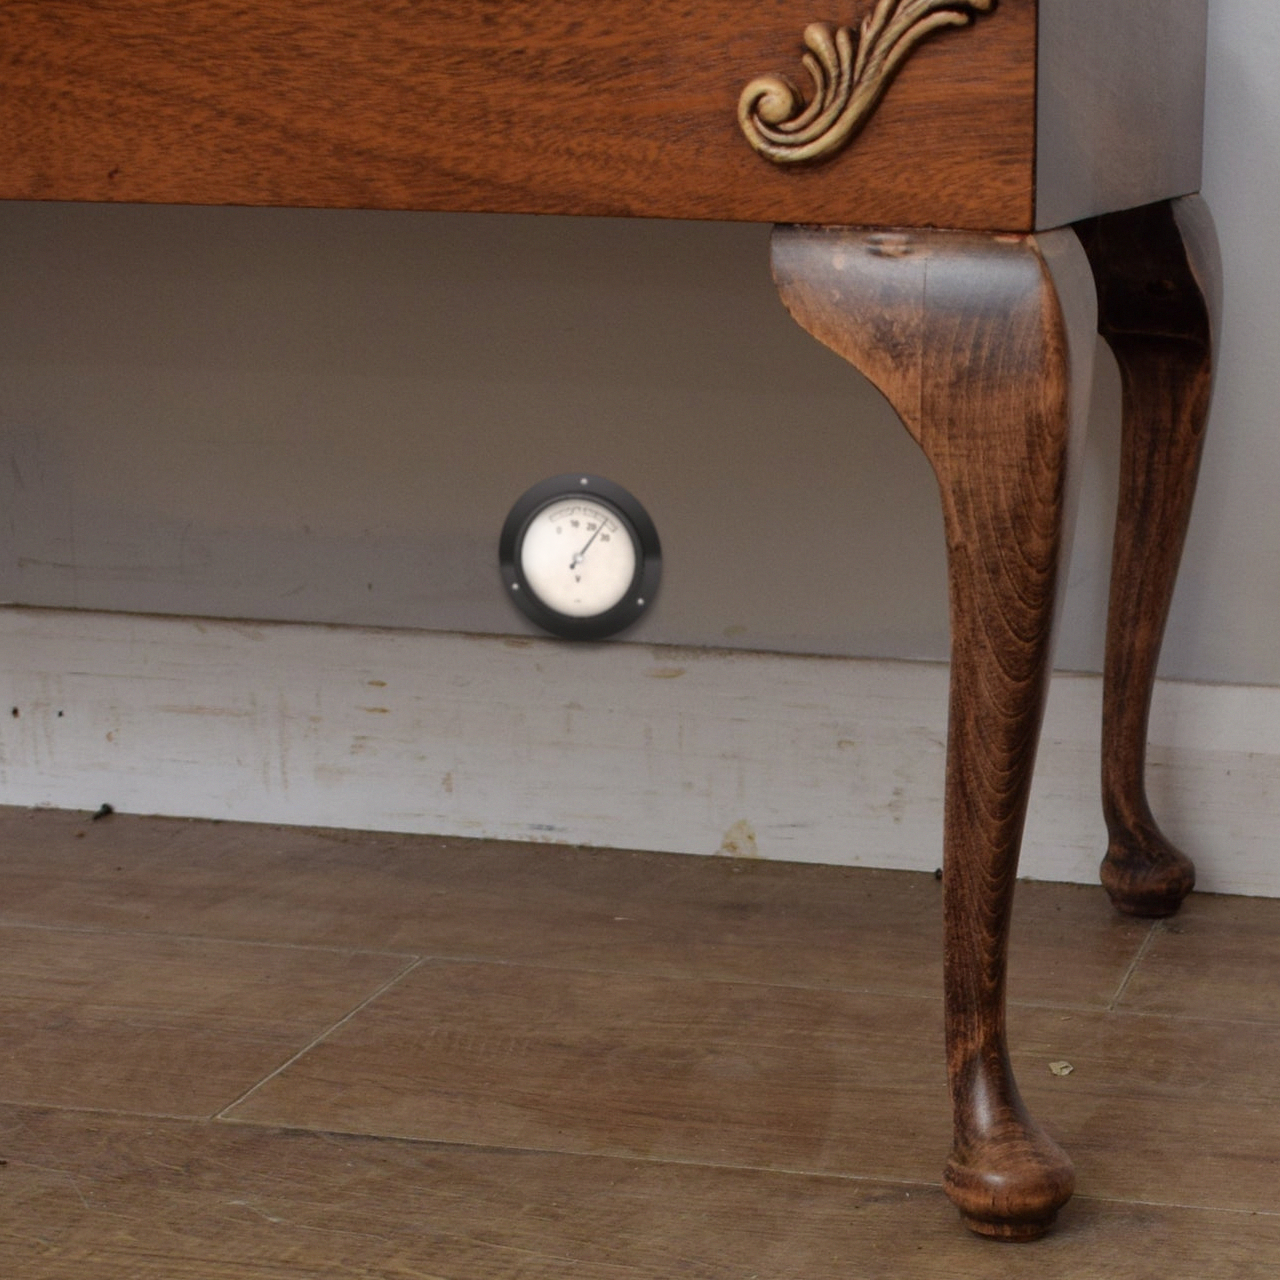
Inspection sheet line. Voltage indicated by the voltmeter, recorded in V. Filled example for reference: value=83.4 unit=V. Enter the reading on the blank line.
value=25 unit=V
